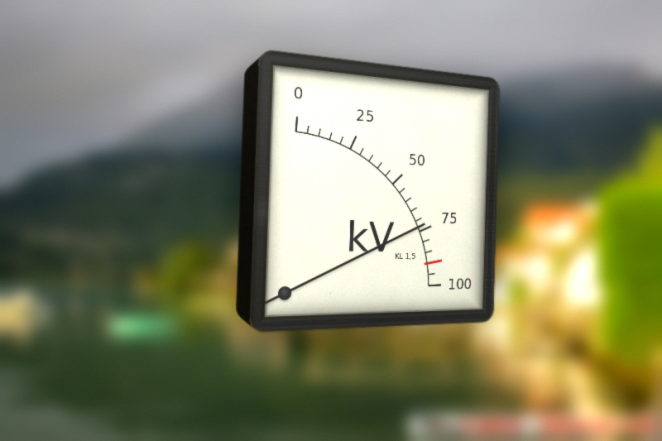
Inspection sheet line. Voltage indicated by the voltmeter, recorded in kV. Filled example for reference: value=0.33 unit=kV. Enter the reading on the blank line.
value=72.5 unit=kV
